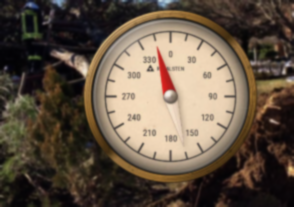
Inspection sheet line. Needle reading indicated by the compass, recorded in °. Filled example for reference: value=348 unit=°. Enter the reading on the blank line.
value=345 unit=°
